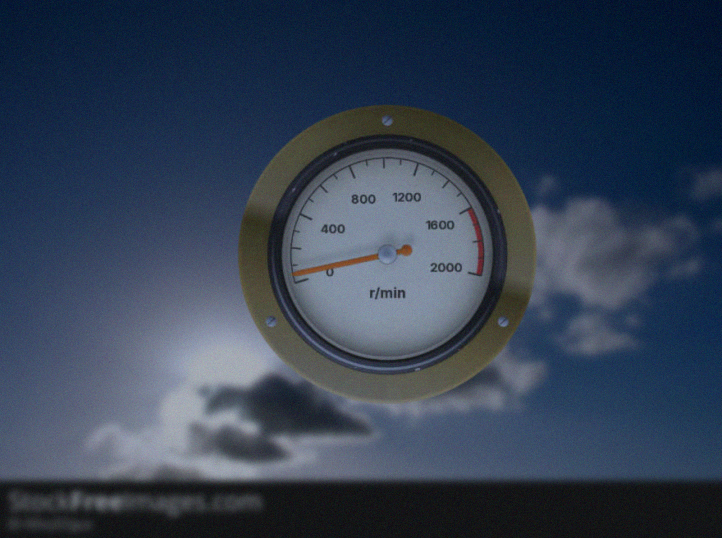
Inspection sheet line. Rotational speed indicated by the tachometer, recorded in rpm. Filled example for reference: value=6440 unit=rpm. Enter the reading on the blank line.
value=50 unit=rpm
